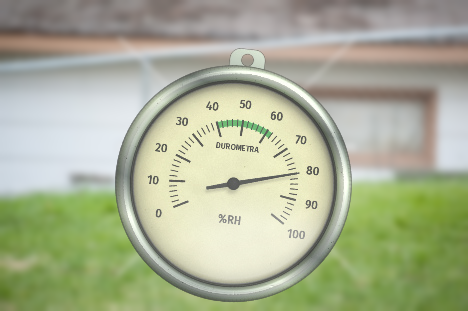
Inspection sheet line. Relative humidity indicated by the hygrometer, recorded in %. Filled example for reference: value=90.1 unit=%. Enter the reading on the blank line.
value=80 unit=%
